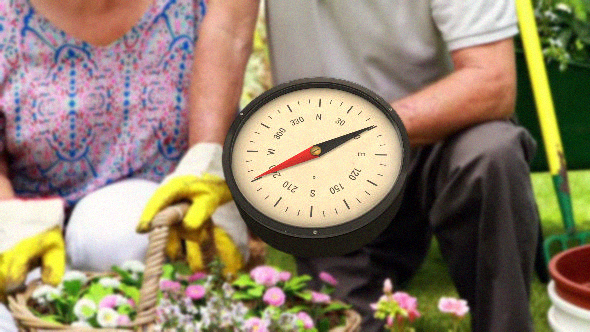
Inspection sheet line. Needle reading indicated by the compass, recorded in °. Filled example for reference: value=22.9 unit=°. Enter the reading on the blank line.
value=240 unit=°
